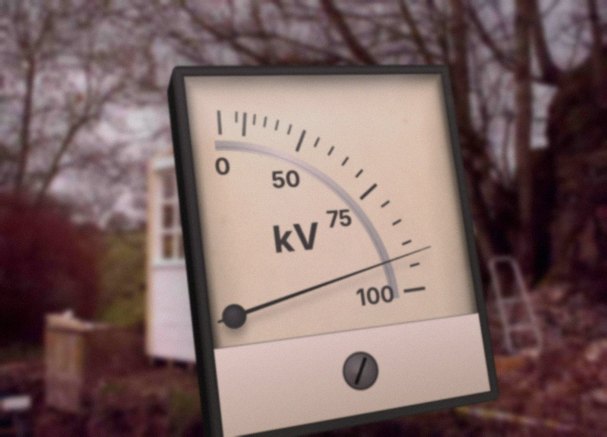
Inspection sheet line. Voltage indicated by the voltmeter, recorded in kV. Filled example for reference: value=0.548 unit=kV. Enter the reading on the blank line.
value=92.5 unit=kV
